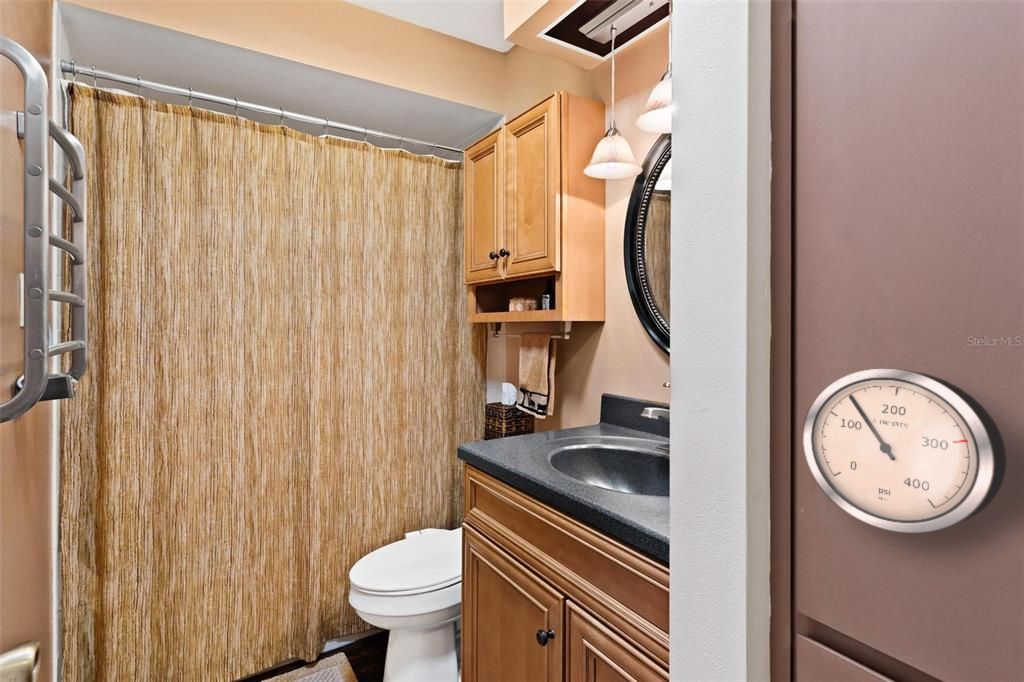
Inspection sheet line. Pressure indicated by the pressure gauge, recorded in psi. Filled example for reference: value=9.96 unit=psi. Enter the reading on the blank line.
value=140 unit=psi
